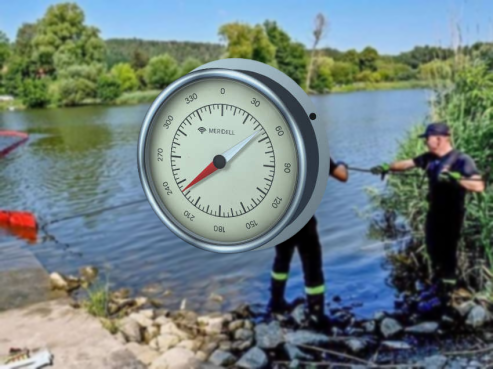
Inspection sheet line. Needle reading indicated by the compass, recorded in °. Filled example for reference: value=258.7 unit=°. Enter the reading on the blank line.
value=230 unit=°
